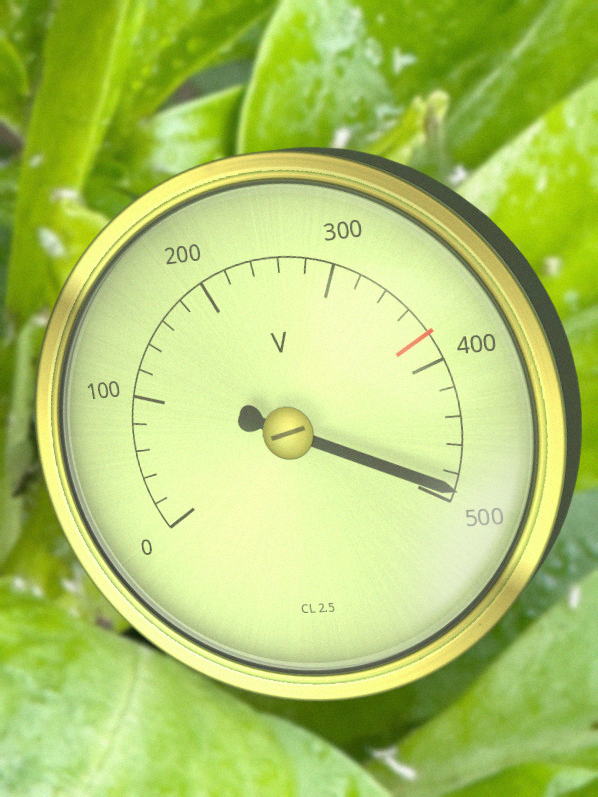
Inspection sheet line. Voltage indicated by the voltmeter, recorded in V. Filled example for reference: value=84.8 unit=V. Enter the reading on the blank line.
value=490 unit=V
